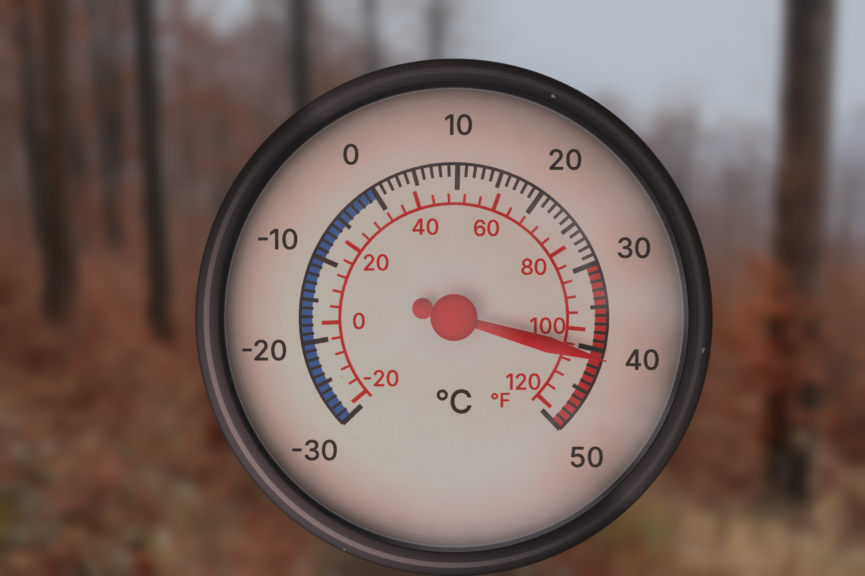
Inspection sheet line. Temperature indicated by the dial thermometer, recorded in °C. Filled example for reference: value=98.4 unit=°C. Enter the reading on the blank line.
value=41 unit=°C
